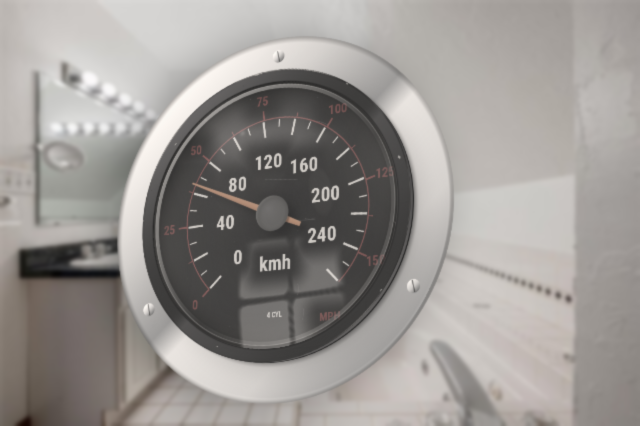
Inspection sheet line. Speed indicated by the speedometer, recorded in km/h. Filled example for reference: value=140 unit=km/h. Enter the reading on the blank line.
value=65 unit=km/h
